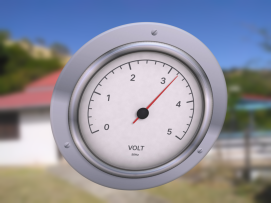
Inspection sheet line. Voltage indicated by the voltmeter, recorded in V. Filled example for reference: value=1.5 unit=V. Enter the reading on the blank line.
value=3.2 unit=V
